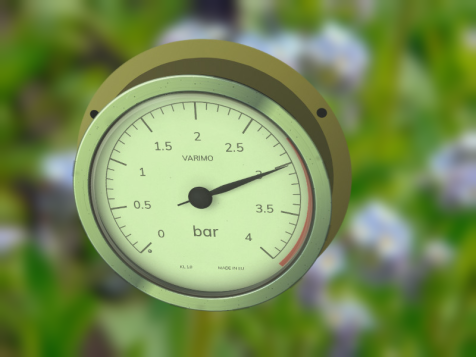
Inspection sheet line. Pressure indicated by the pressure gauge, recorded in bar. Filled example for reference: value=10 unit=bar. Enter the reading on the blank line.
value=3 unit=bar
